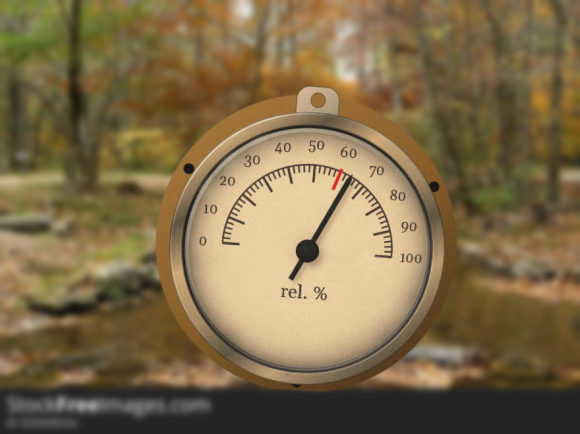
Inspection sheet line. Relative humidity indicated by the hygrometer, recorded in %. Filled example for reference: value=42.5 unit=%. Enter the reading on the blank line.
value=64 unit=%
